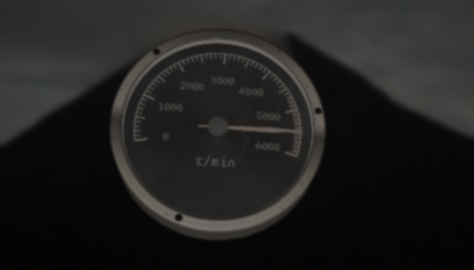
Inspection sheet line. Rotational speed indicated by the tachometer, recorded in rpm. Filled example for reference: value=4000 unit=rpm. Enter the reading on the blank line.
value=5500 unit=rpm
